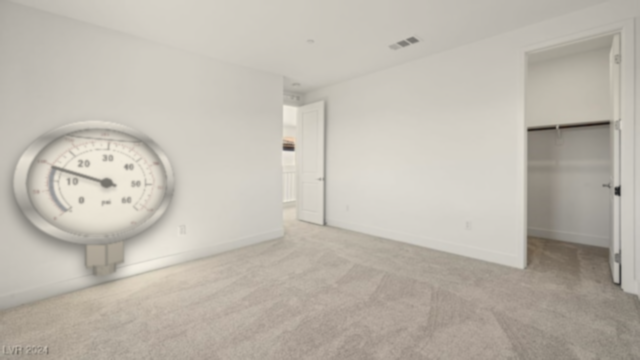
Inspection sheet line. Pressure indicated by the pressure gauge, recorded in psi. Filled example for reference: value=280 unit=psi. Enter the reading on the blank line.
value=14 unit=psi
